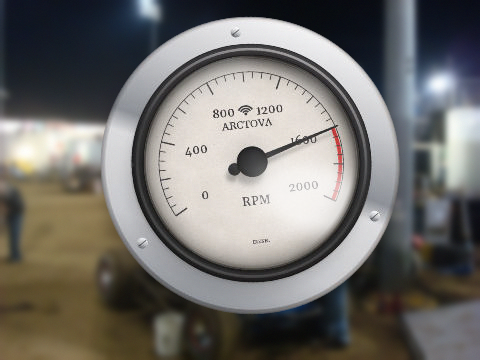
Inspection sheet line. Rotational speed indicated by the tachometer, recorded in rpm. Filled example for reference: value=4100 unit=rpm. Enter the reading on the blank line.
value=1600 unit=rpm
